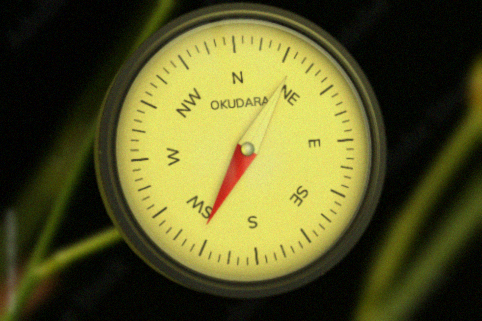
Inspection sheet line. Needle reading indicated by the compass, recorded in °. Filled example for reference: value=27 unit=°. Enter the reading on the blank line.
value=215 unit=°
